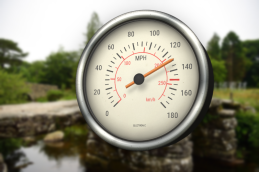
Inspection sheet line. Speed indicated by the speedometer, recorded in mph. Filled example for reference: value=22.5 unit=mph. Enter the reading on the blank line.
value=130 unit=mph
